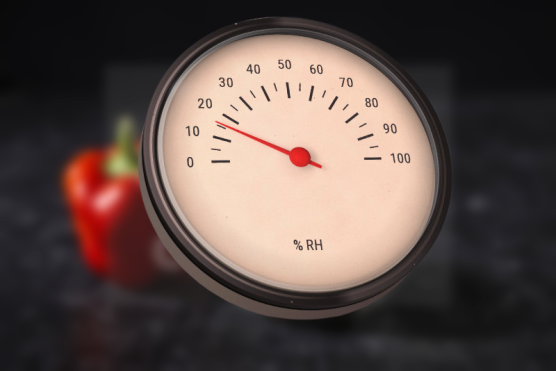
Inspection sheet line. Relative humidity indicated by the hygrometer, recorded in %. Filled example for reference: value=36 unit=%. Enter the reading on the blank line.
value=15 unit=%
